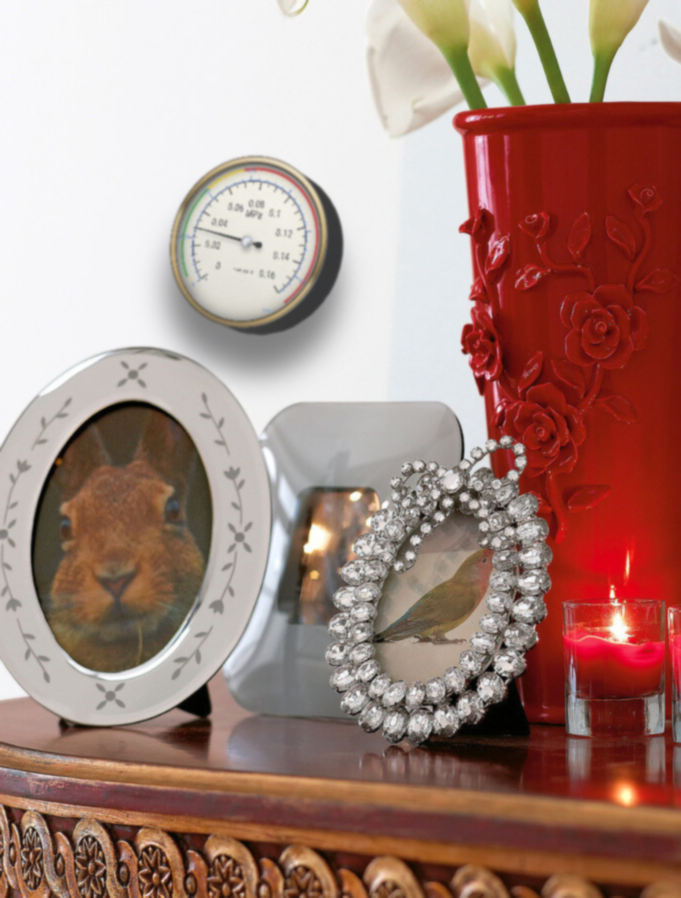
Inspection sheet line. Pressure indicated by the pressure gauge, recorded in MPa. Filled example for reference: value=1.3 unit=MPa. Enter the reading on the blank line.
value=0.03 unit=MPa
